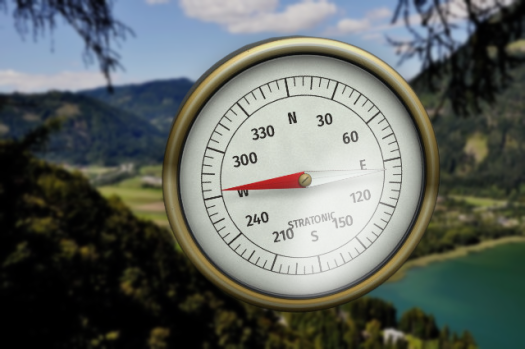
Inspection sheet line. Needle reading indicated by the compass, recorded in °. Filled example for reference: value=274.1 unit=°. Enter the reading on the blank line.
value=275 unit=°
